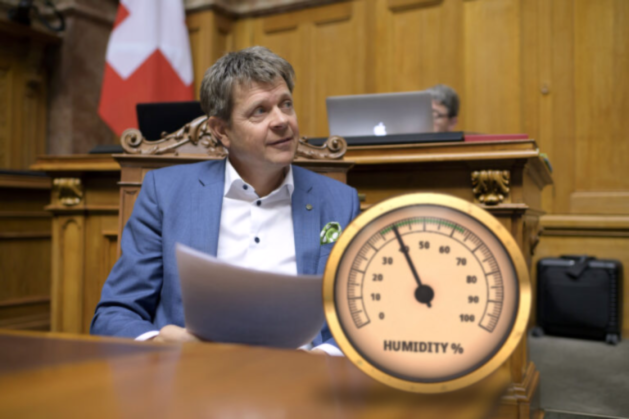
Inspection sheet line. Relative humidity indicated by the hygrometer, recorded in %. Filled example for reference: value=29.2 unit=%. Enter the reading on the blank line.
value=40 unit=%
